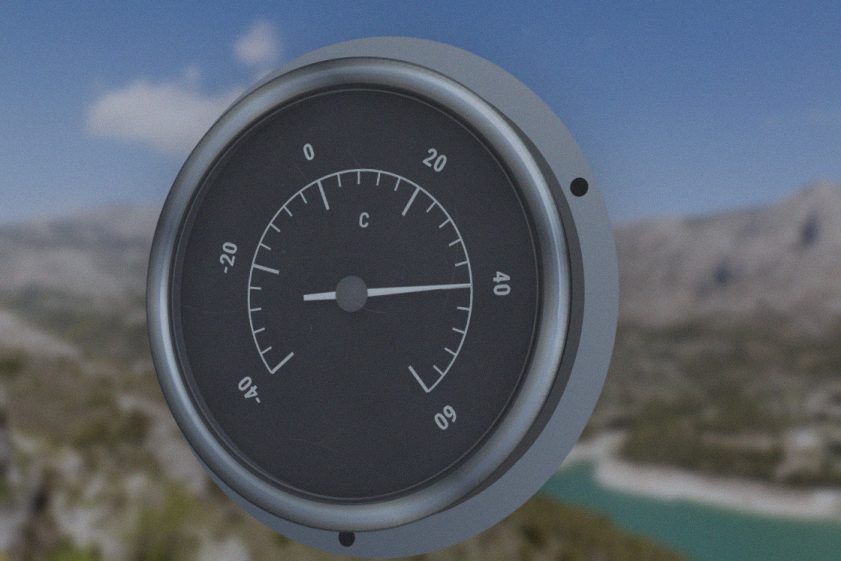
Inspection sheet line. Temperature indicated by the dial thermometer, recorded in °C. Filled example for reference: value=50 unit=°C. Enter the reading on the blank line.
value=40 unit=°C
